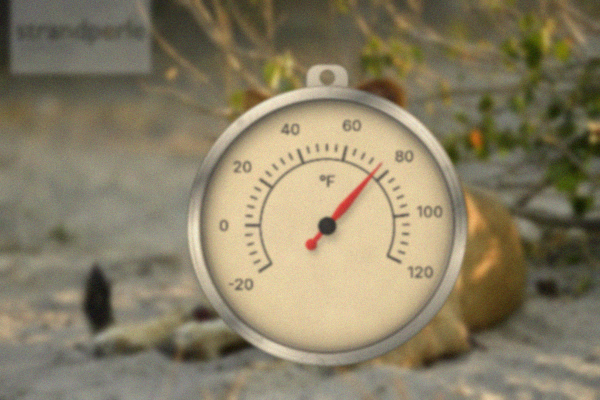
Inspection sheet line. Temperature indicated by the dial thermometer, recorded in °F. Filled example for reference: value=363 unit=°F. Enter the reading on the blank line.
value=76 unit=°F
